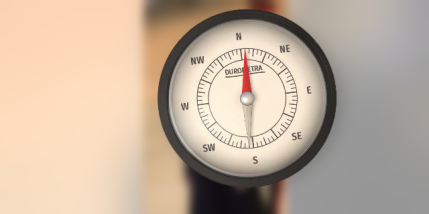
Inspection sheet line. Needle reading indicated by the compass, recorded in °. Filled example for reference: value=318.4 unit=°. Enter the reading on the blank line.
value=5 unit=°
